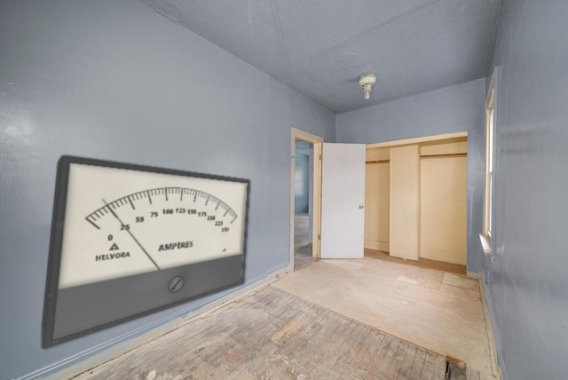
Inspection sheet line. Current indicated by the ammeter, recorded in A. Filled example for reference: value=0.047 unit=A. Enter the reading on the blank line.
value=25 unit=A
